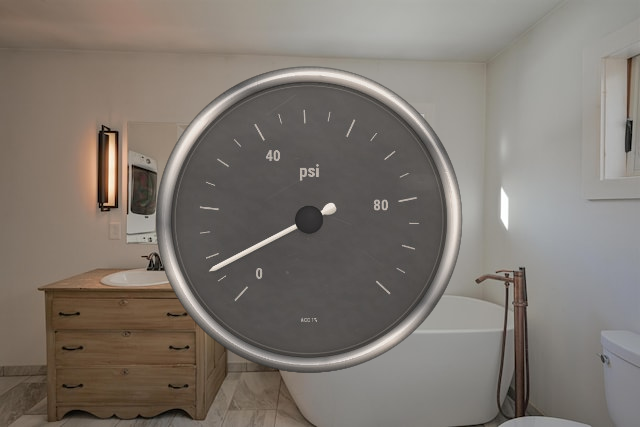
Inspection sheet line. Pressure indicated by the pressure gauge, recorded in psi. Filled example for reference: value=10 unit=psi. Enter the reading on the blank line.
value=7.5 unit=psi
